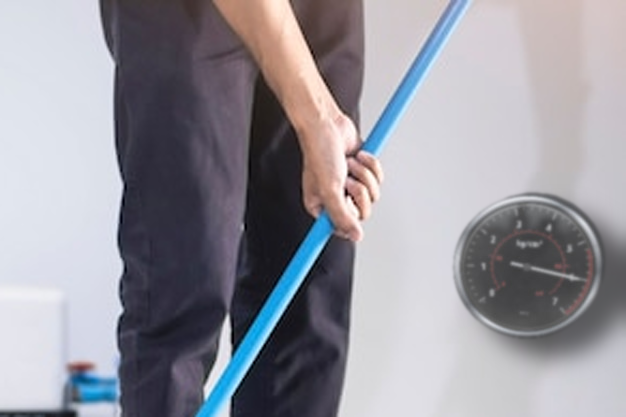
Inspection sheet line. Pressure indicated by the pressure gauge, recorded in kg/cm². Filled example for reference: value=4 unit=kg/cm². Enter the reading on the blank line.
value=6 unit=kg/cm²
